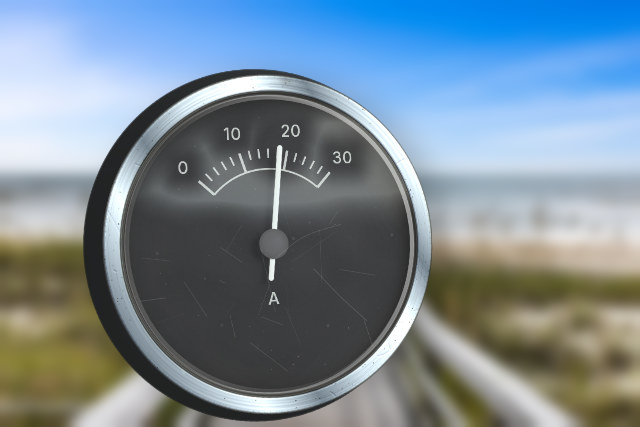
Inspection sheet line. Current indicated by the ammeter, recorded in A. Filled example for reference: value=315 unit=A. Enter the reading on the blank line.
value=18 unit=A
